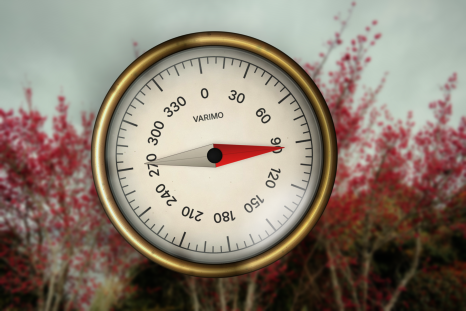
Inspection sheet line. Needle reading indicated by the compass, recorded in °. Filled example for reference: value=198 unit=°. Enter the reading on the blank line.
value=92.5 unit=°
